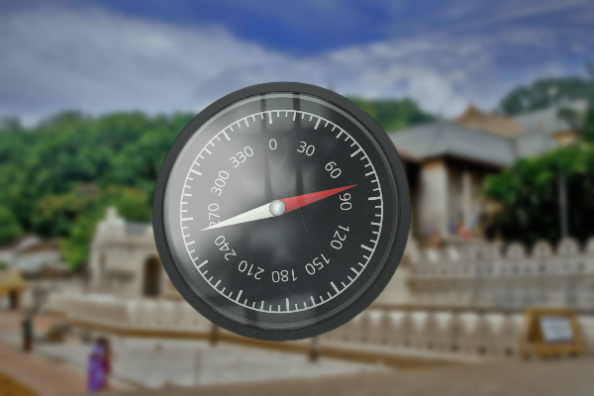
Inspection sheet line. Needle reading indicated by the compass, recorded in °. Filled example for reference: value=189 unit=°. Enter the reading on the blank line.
value=80 unit=°
